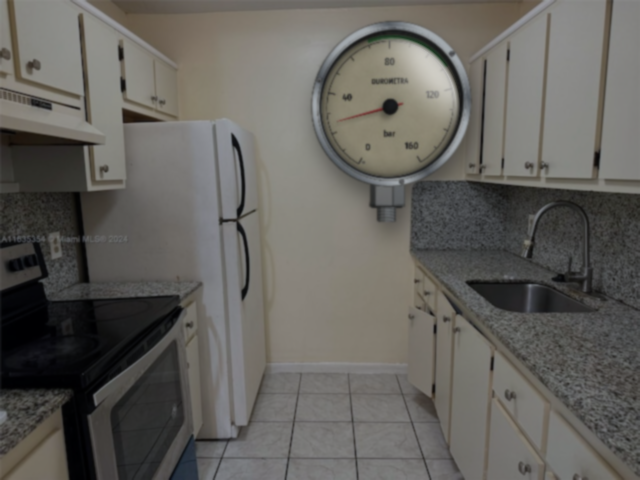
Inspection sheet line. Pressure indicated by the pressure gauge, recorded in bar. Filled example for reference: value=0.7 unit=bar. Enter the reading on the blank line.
value=25 unit=bar
